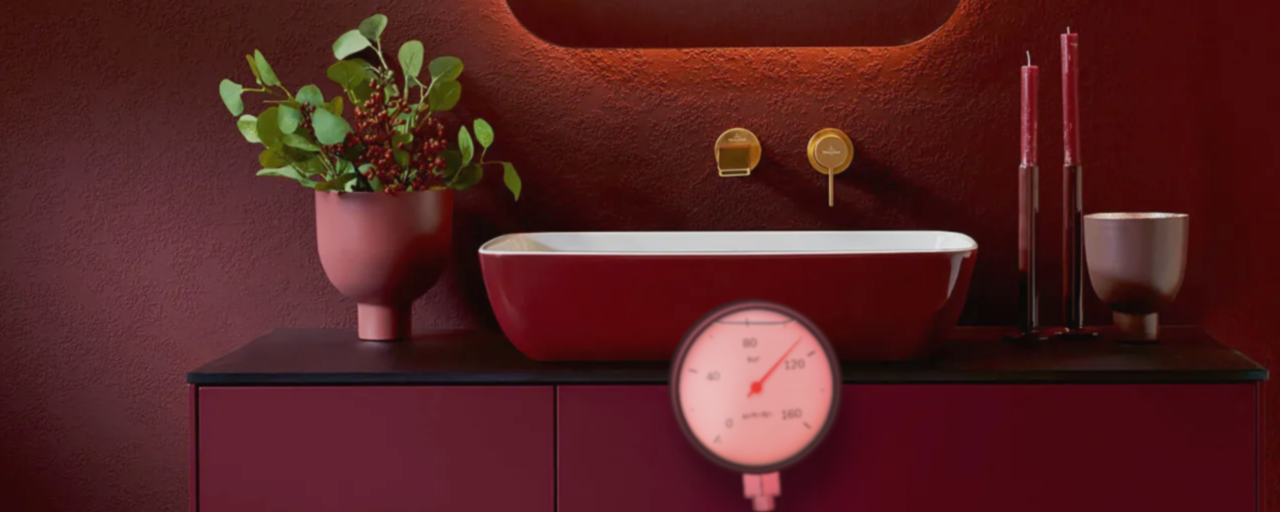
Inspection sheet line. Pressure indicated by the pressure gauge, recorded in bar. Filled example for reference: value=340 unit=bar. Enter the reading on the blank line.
value=110 unit=bar
